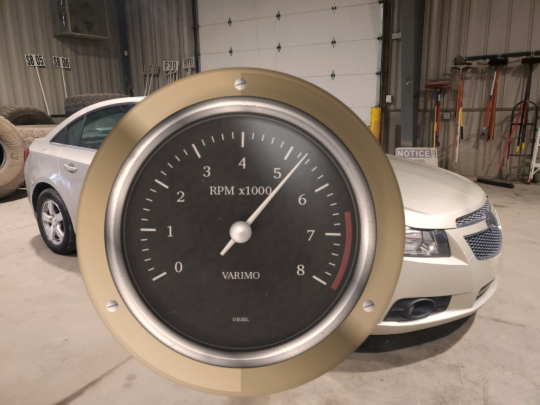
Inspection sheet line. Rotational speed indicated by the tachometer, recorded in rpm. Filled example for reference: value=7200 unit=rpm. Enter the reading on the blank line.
value=5300 unit=rpm
